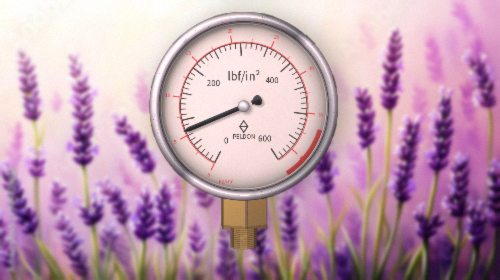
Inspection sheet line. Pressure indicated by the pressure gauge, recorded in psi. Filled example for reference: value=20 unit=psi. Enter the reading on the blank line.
value=80 unit=psi
